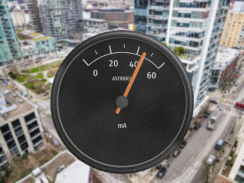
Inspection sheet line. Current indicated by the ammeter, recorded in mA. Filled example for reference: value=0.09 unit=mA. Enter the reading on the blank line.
value=45 unit=mA
